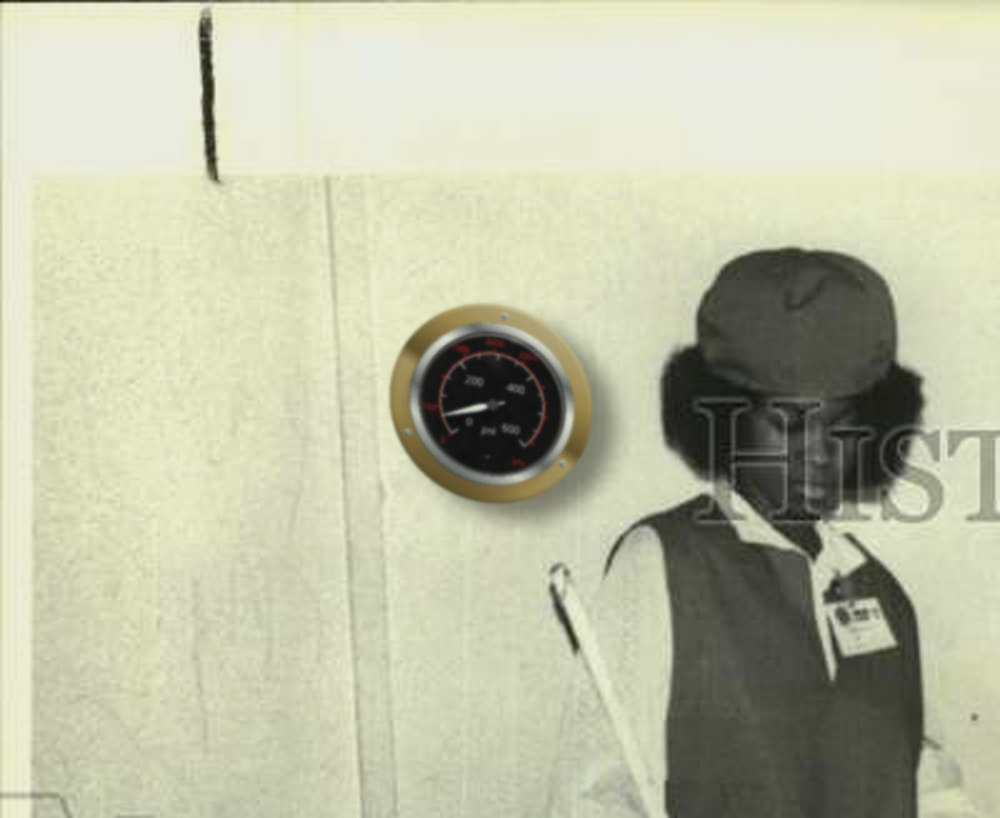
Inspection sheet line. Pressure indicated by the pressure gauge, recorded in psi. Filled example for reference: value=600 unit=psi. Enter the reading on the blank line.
value=50 unit=psi
